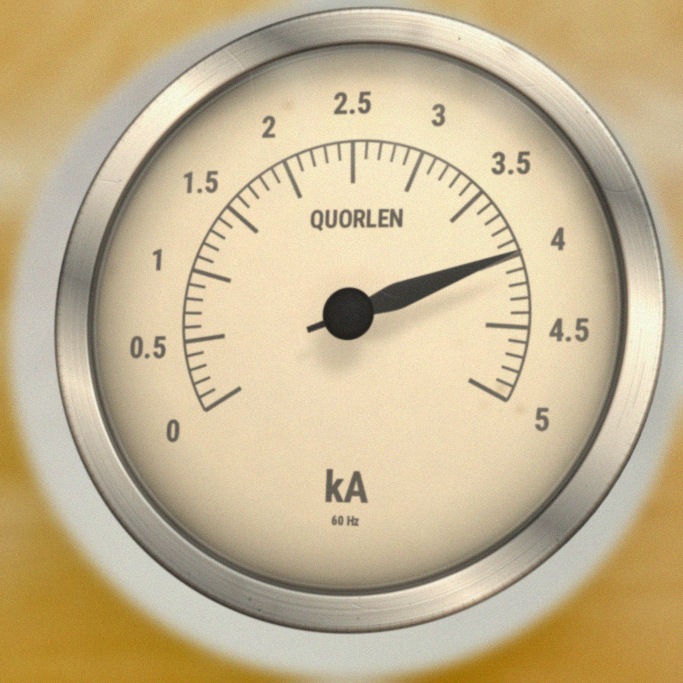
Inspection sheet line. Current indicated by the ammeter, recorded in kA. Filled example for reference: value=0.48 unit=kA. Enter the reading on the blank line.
value=4 unit=kA
